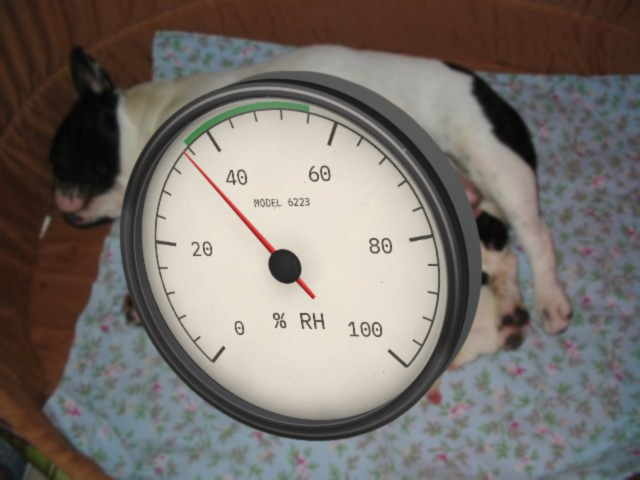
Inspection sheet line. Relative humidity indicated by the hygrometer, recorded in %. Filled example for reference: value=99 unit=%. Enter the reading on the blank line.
value=36 unit=%
